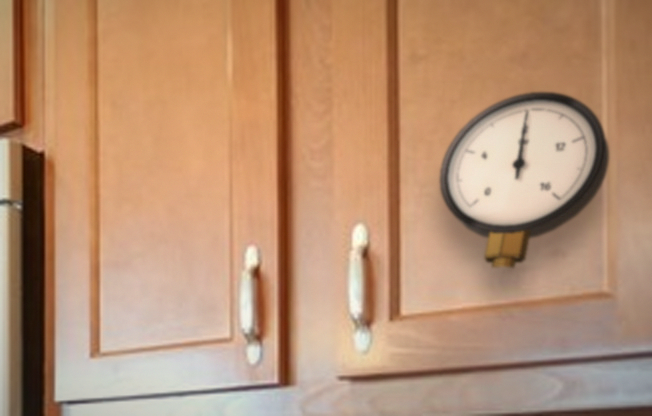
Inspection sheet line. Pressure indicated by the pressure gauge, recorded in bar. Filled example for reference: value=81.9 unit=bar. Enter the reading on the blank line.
value=8 unit=bar
